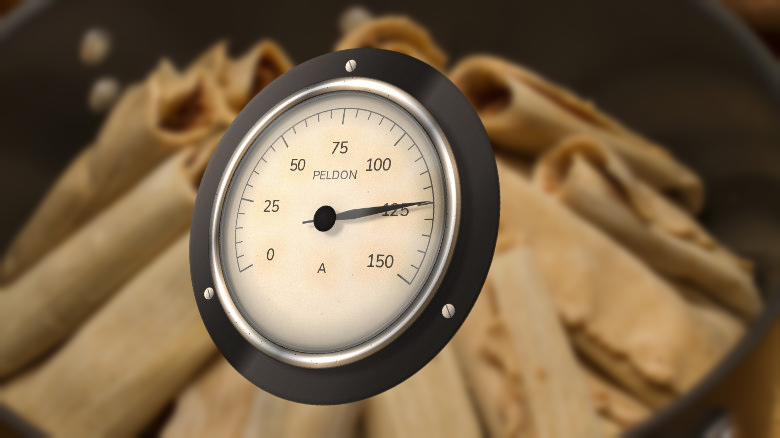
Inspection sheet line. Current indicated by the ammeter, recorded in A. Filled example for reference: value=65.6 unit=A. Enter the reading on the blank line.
value=125 unit=A
